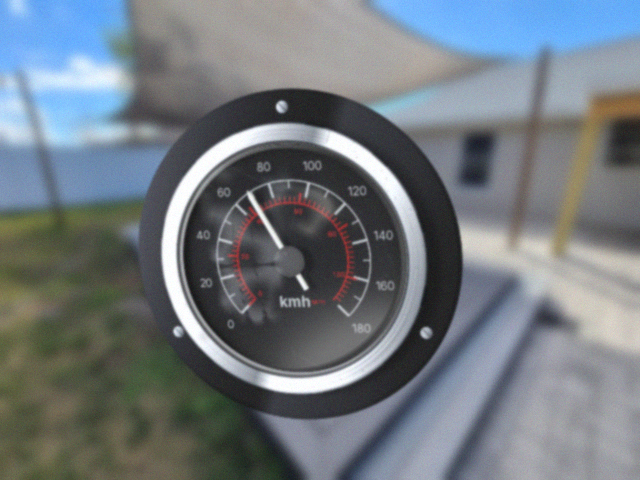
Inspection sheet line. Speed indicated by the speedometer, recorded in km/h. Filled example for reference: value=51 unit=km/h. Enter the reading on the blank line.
value=70 unit=km/h
